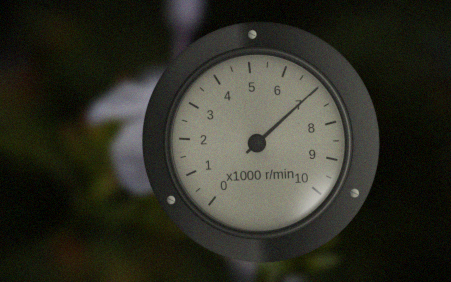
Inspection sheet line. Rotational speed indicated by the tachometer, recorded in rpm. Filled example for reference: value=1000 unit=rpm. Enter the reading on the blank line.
value=7000 unit=rpm
